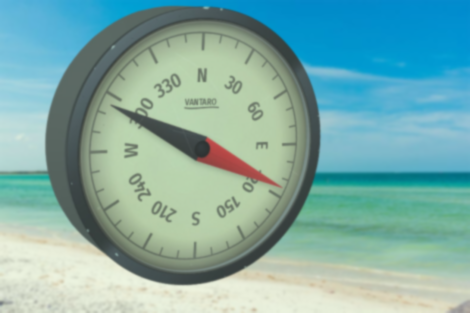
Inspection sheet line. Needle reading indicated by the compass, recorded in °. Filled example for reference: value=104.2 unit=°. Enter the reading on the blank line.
value=115 unit=°
